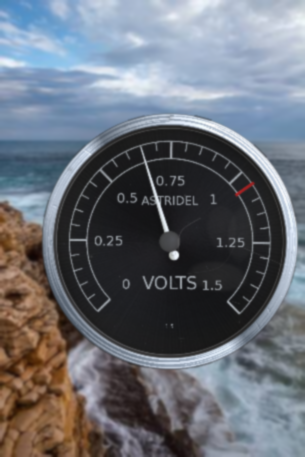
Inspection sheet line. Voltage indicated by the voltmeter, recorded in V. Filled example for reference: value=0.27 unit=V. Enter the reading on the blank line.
value=0.65 unit=V
